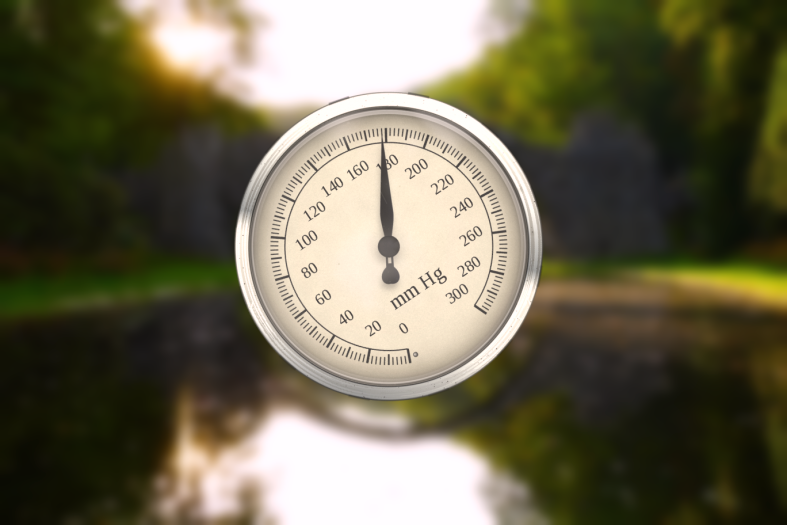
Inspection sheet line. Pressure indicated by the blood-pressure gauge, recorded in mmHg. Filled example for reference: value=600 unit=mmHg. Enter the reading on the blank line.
value=178 unit=mmHg
